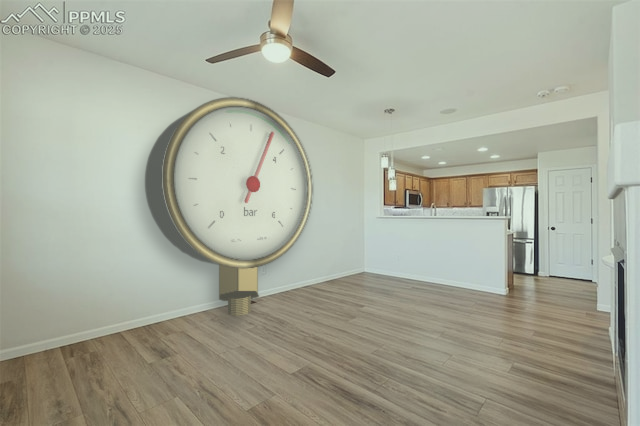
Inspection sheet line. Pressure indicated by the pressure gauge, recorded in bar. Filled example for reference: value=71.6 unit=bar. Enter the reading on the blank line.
value=3.5 unit=bar
